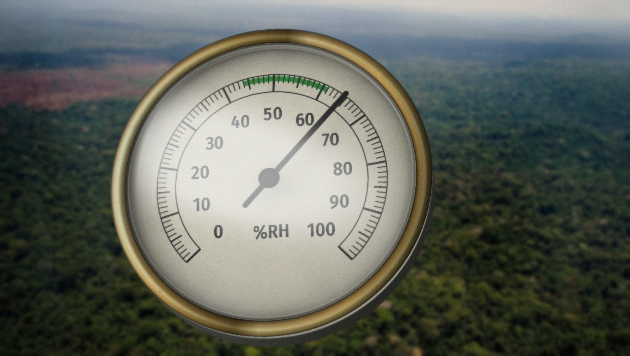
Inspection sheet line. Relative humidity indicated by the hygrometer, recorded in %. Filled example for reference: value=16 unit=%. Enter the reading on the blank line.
value=65 unit=%
